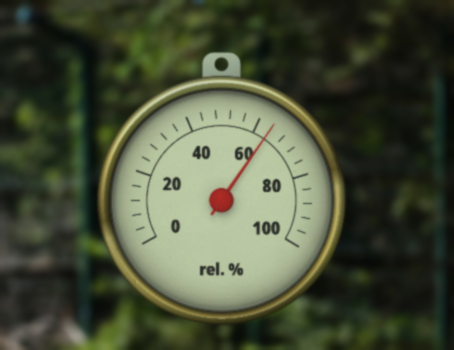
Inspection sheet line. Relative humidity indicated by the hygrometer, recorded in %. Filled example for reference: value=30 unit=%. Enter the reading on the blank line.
value=64 unit=%
